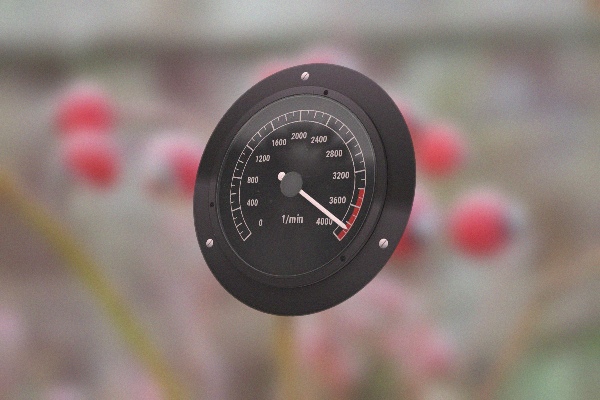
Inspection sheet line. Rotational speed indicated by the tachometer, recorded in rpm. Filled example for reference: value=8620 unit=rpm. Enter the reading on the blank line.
value=3850 unit=rpm
